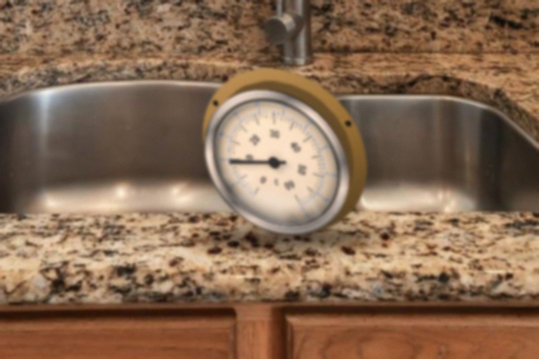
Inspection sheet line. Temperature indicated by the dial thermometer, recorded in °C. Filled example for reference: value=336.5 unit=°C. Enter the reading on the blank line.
value=10 unit=°C
